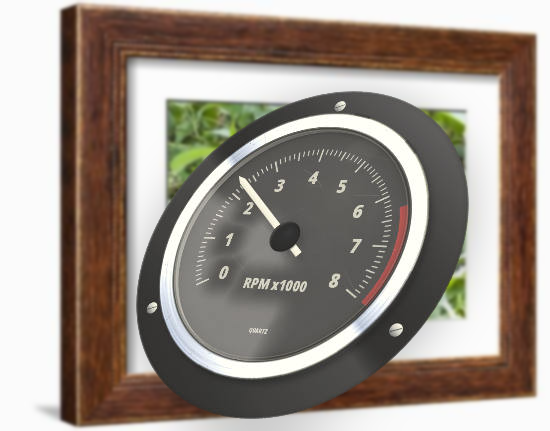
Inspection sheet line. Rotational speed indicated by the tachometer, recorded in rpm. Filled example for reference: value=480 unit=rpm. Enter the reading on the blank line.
value=2300 unit=rpm
